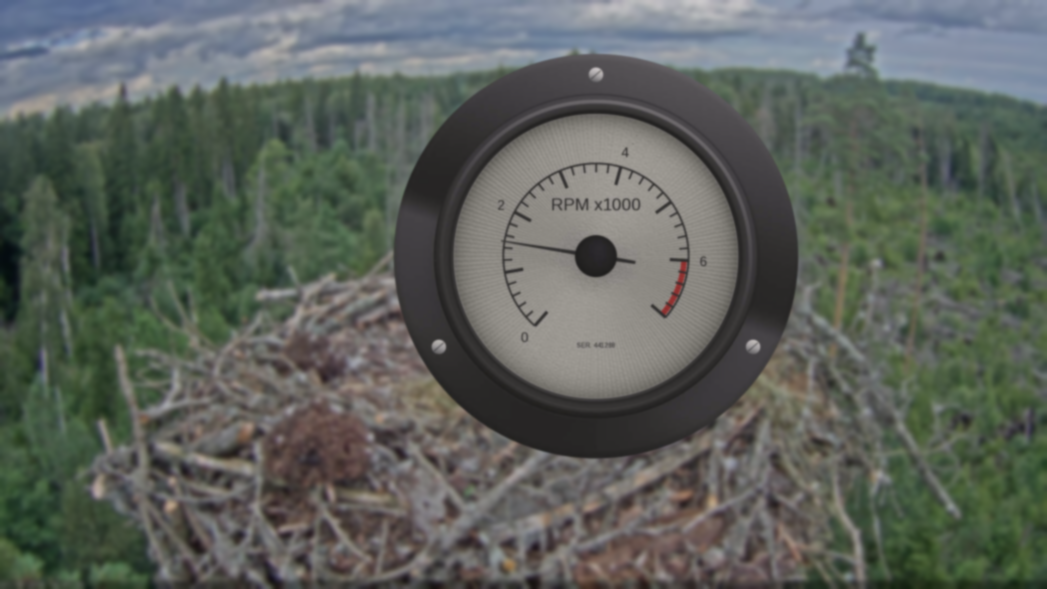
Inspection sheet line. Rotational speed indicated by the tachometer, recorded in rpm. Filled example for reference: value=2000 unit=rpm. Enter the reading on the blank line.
value=1500 unit=rpm
